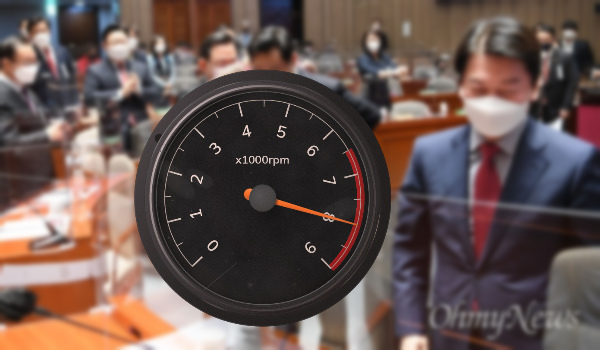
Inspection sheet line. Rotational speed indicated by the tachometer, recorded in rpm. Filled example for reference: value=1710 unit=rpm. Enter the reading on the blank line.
value=8000 unit=rpm
